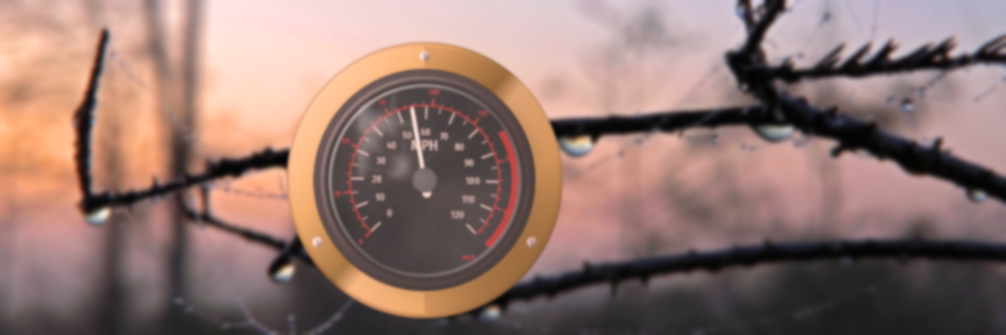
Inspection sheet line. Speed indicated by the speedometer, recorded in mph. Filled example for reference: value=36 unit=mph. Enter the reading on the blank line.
value=55 unit=mph
